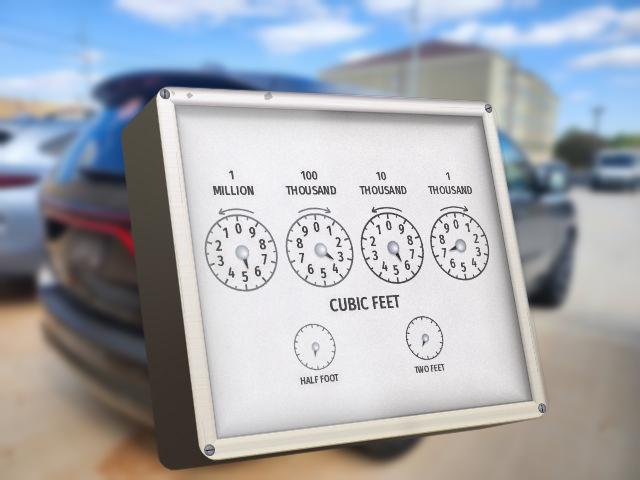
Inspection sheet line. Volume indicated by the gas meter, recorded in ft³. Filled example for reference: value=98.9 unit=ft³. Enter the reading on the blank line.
value=535700 unit=ft³
